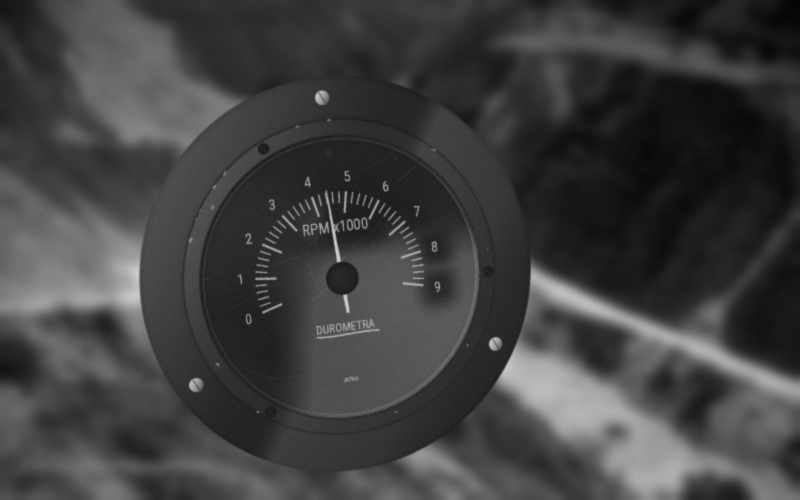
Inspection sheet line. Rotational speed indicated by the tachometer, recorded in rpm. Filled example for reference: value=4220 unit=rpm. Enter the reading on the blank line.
value=4400 unit=rpm
